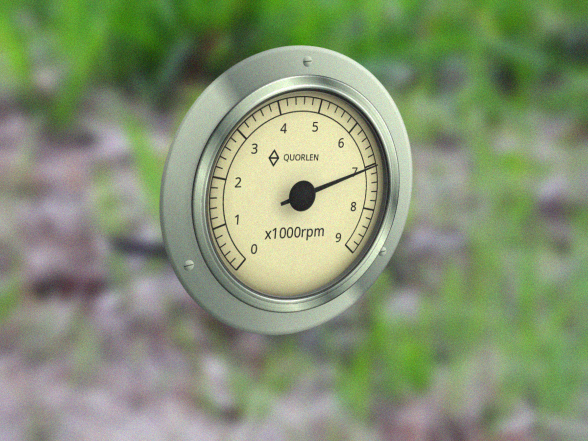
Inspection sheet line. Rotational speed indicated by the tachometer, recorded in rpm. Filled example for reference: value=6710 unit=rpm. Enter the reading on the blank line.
value=7000 unit=rpm
